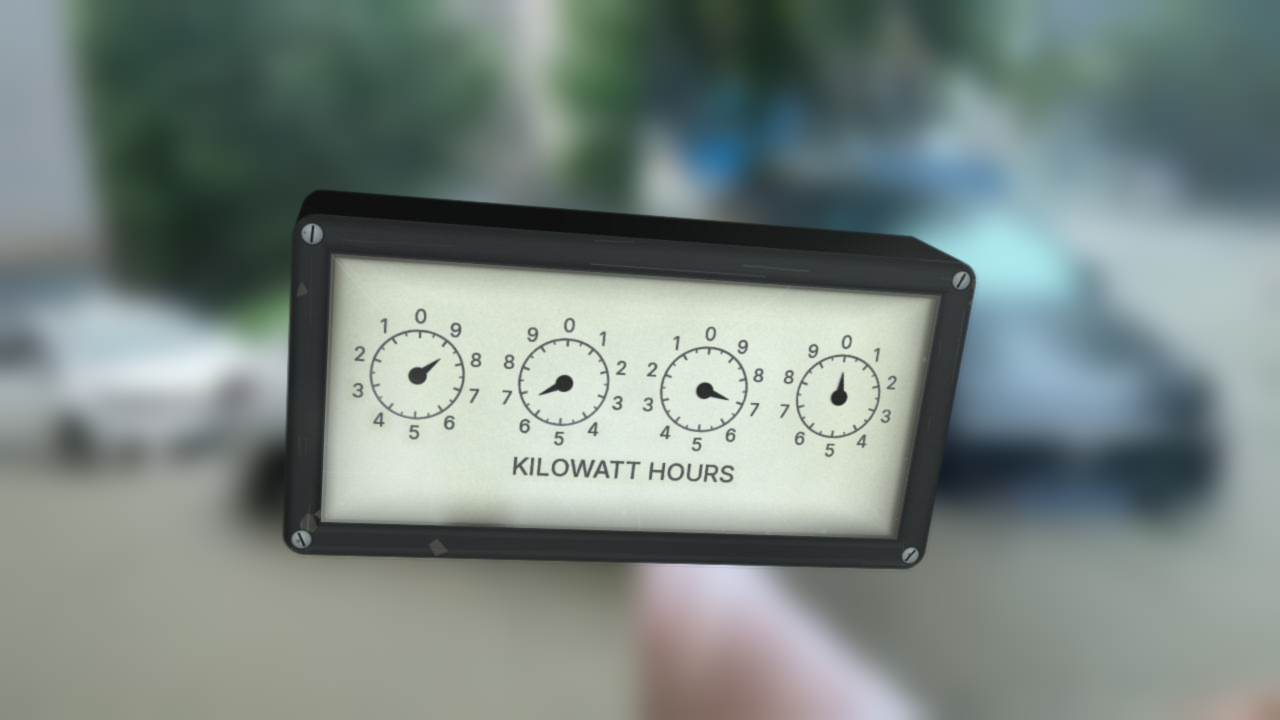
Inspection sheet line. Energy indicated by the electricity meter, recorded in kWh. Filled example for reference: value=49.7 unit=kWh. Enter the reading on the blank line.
value=8670 unit=kWh
